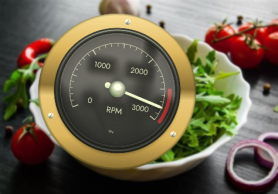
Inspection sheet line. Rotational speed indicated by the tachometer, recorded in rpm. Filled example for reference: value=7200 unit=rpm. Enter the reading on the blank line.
value=2800 unit=rpm
